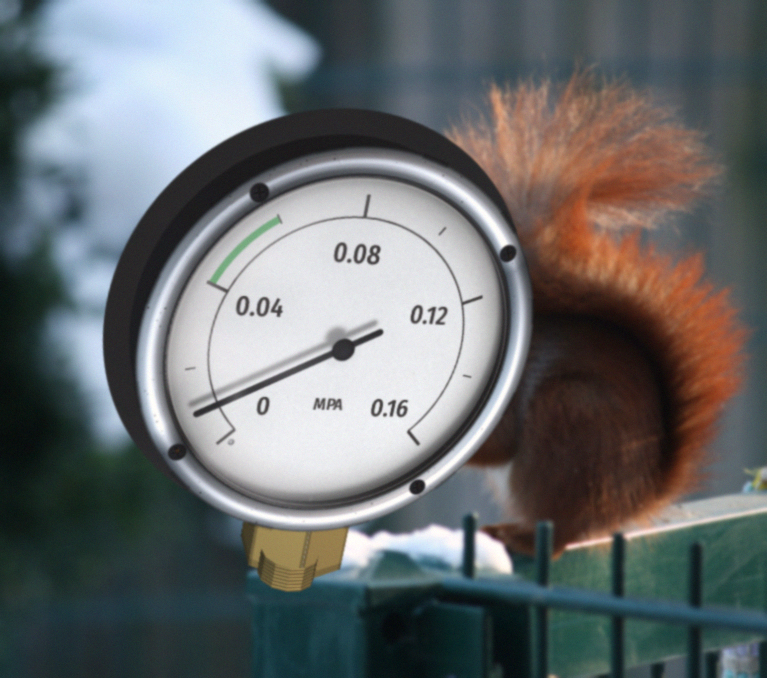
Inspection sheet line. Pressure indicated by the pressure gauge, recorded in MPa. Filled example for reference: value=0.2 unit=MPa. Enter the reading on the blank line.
value=0.01 unit=MPa
